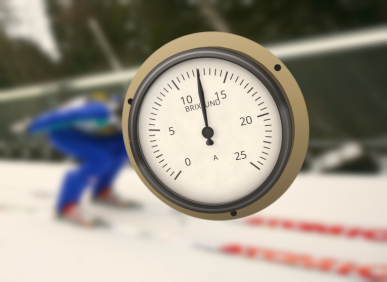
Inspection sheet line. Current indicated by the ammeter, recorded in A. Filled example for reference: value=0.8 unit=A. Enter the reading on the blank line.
value=12.5 unit=A
